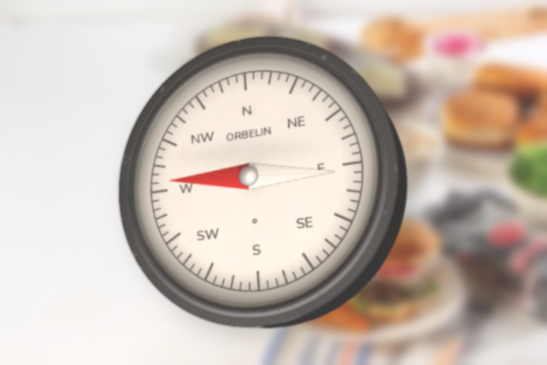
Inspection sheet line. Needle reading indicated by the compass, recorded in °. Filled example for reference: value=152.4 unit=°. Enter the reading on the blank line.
value=275 unit=°
